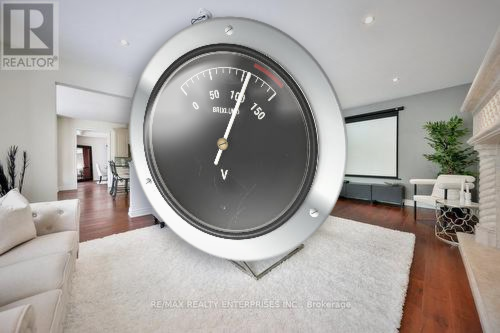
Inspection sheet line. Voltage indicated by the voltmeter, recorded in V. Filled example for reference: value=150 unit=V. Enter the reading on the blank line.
value=110 unit=V
